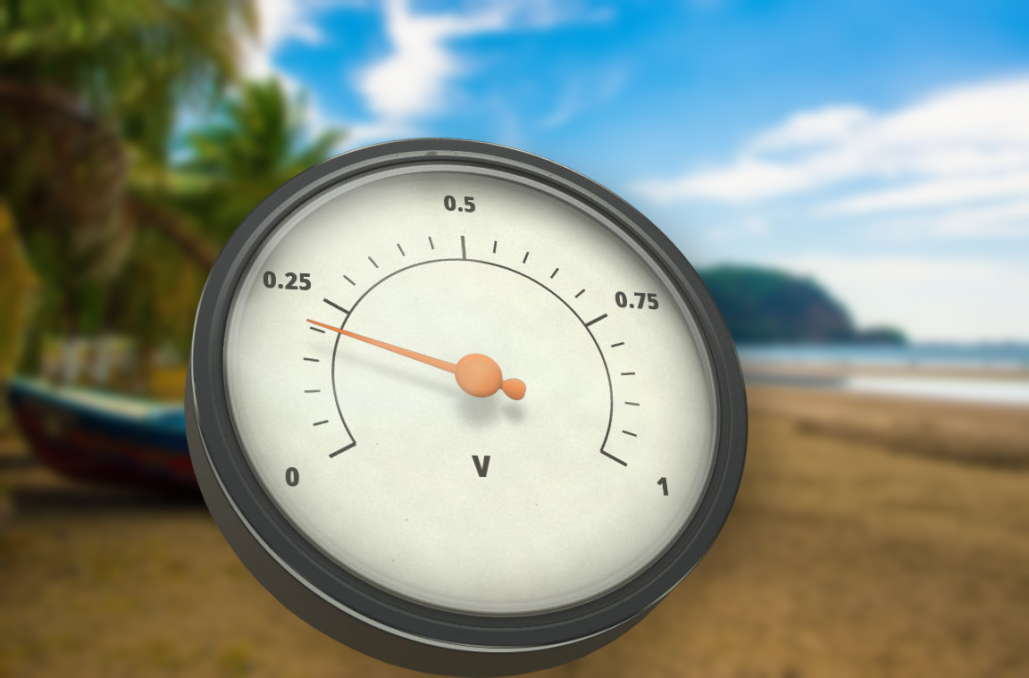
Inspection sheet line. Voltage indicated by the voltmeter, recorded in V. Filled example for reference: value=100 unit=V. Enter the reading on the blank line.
value=0.2 unit=V
